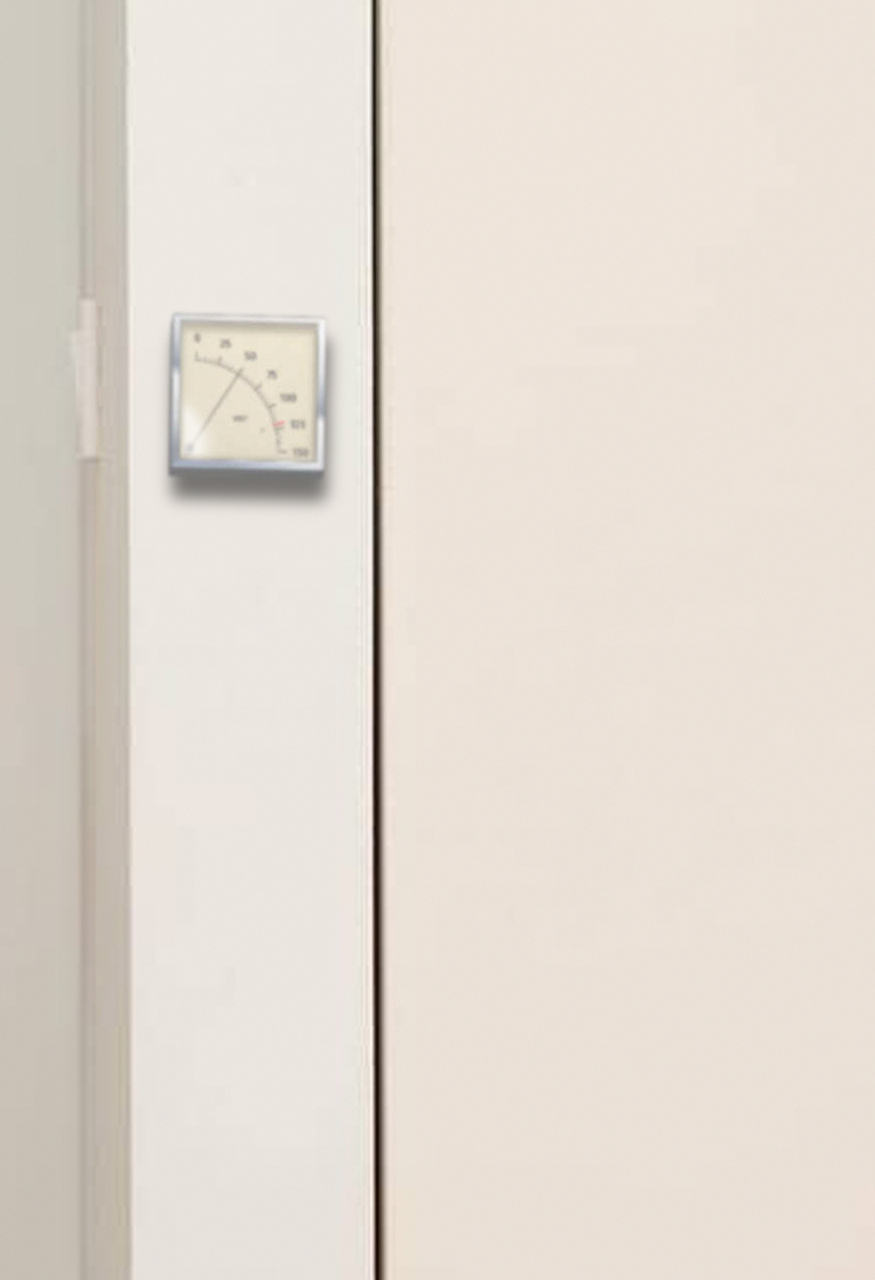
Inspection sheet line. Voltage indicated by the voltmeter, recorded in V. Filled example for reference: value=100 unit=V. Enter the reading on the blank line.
value=50 unit=V
